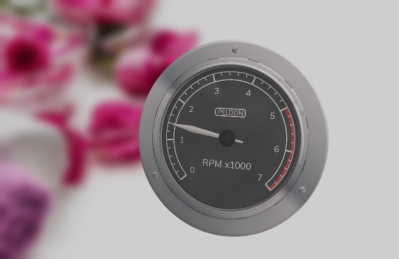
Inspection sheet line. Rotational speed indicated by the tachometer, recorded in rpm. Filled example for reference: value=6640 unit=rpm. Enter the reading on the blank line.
value=1400 unit=rpm
